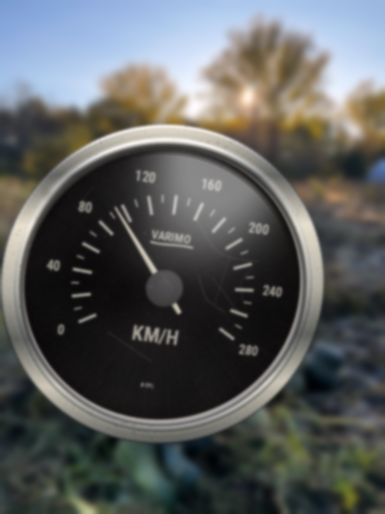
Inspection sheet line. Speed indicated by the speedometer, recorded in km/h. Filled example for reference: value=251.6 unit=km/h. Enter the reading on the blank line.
value=95 unit=km/h
